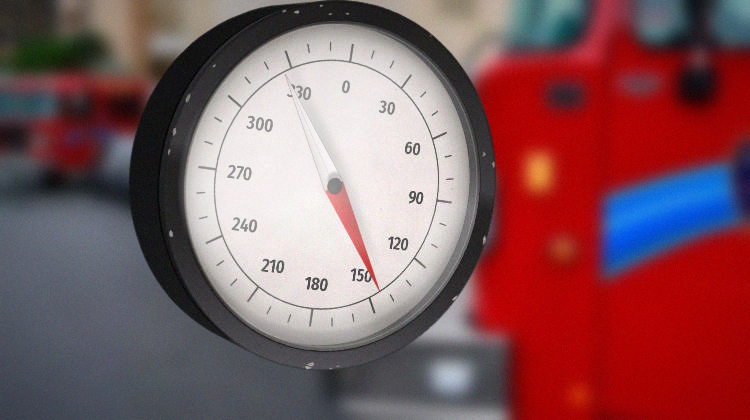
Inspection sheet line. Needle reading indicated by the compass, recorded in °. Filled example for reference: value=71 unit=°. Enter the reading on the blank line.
value=145 unit=°
